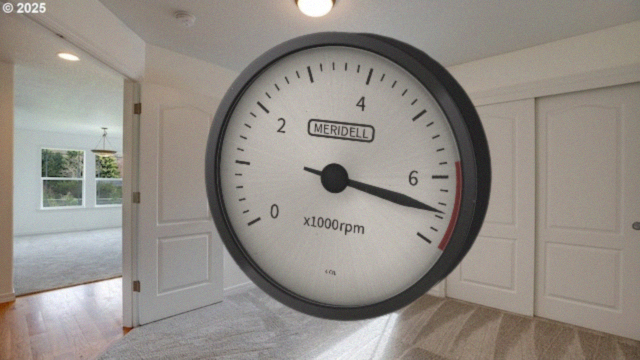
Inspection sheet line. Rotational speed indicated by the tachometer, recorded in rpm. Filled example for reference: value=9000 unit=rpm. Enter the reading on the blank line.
value=6500 unit=rpm
